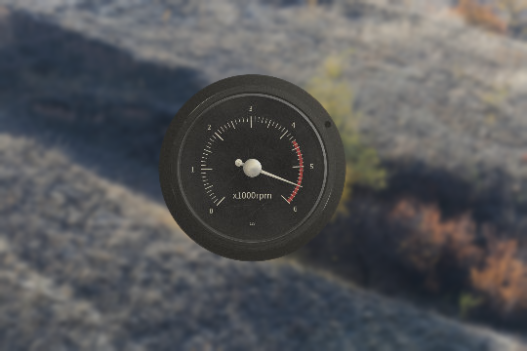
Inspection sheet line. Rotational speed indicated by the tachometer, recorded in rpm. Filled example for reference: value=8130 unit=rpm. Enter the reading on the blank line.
value=5500 unit=rpm
